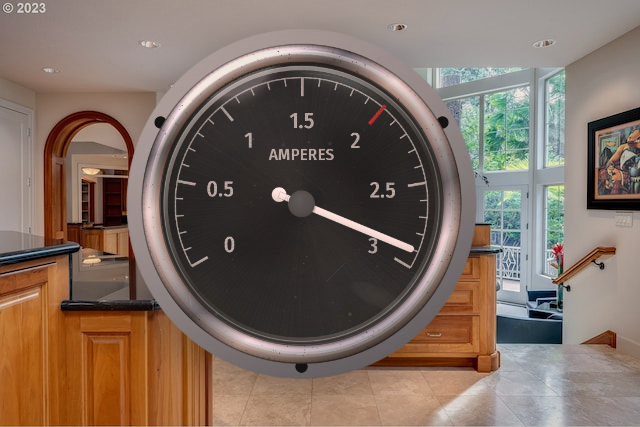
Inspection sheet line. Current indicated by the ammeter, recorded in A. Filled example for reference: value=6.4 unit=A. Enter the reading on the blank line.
value=2.9 unit=A
